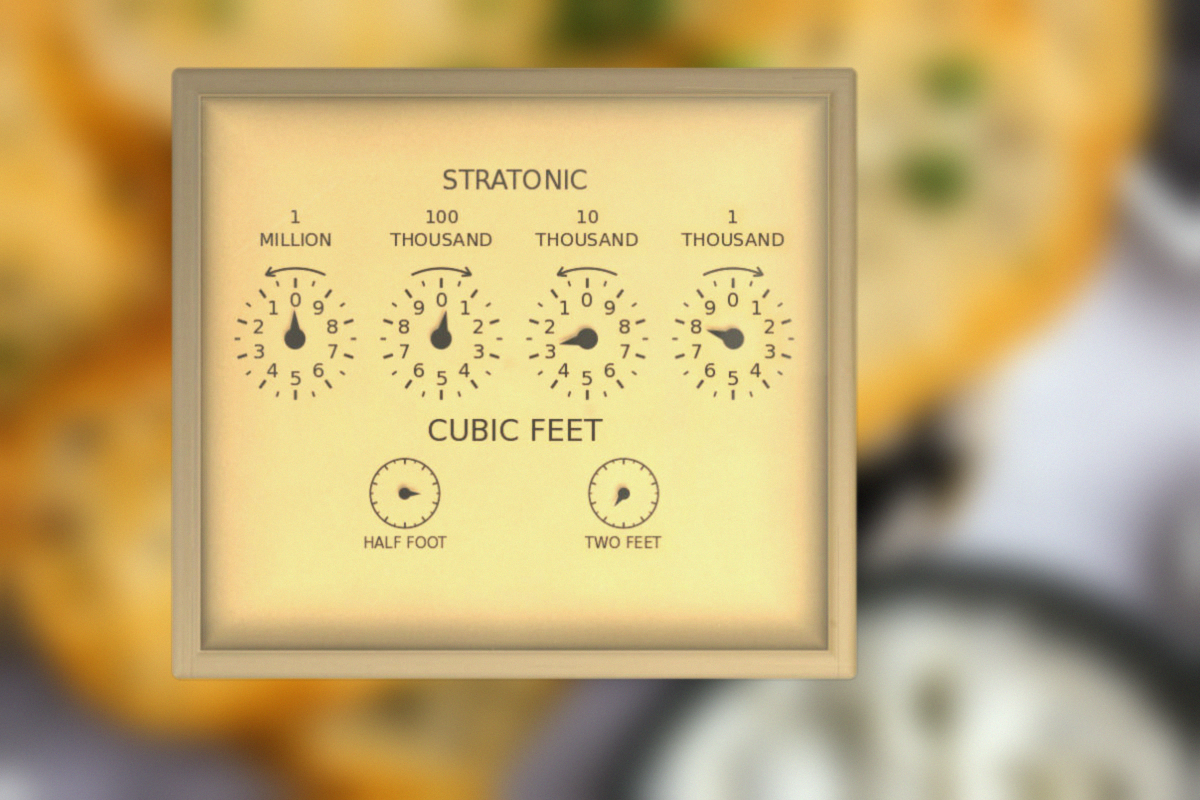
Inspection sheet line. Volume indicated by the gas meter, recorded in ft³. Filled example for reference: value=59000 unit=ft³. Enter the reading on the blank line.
value=2800 unit=ft³
